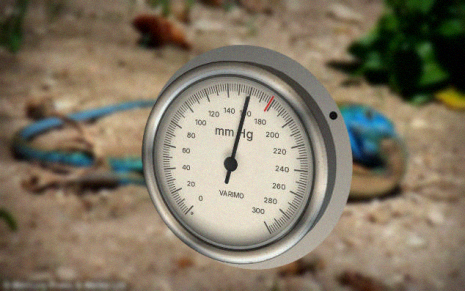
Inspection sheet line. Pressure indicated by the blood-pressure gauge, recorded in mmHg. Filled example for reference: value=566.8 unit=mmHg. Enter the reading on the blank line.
value=160 unit=mmHg
